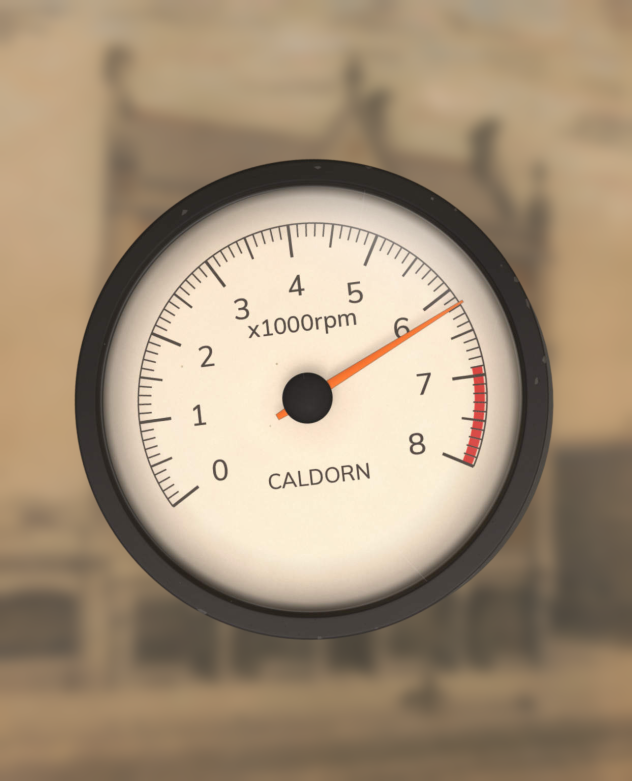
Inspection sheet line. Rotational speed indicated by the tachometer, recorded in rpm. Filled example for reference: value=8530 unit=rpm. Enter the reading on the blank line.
value=6200 unit=rpm
